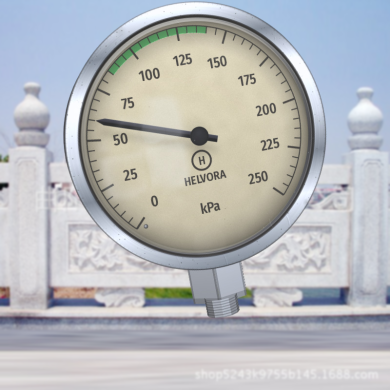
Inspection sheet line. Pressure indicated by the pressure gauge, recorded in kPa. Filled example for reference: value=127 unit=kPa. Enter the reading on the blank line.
value=60 unit=kPa
